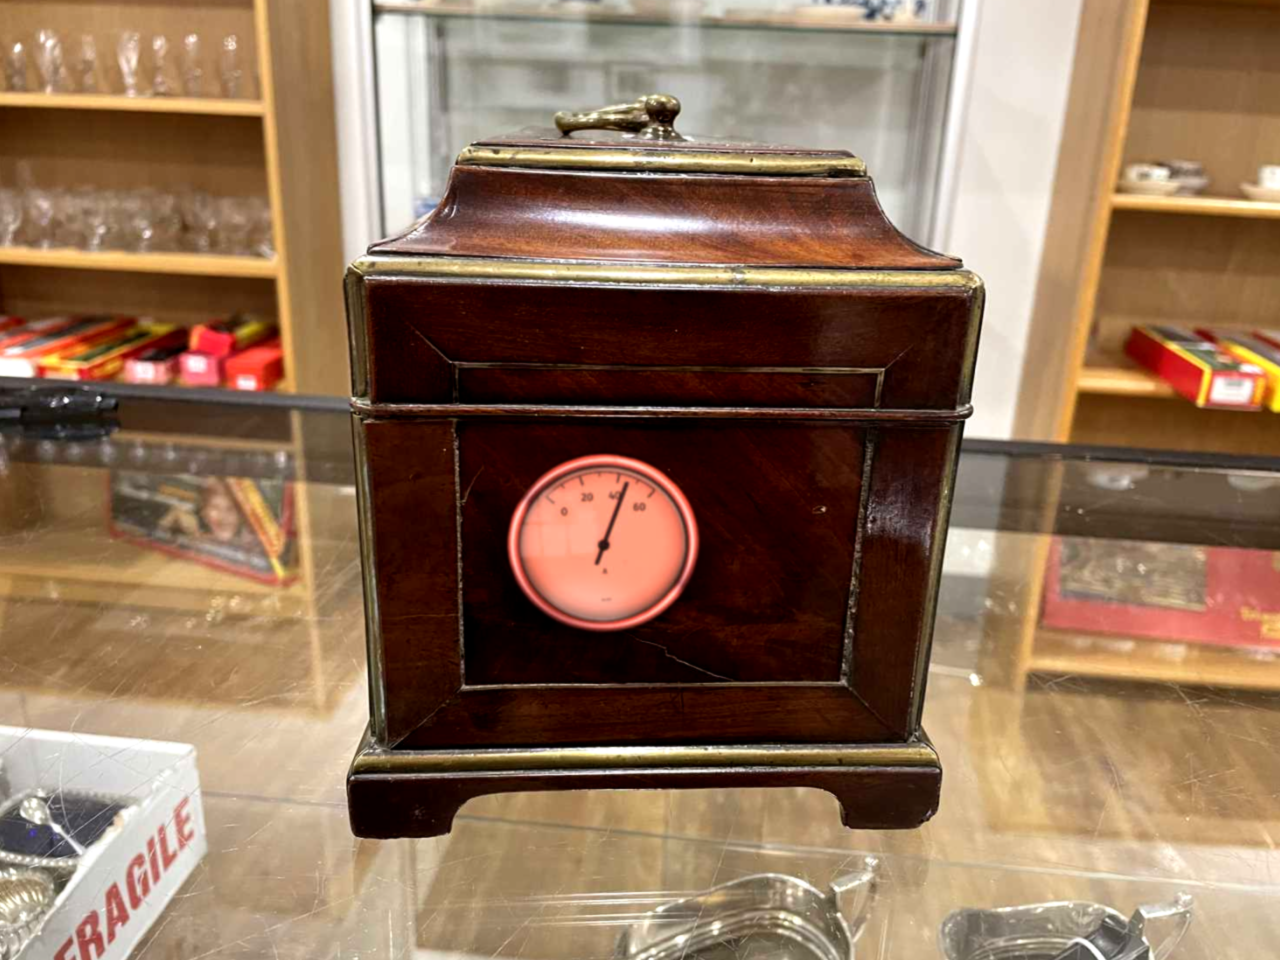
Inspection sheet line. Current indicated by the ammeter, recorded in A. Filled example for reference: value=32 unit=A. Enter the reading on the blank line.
value=45 unit=A
